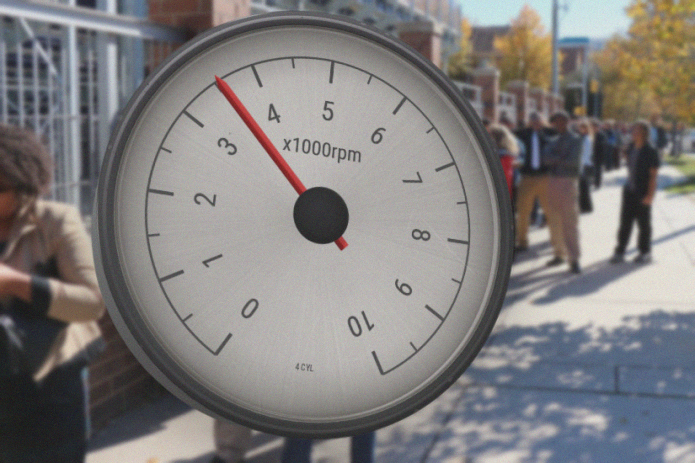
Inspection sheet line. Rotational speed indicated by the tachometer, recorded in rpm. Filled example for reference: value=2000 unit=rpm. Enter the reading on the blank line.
value=3500 unit=rpm
